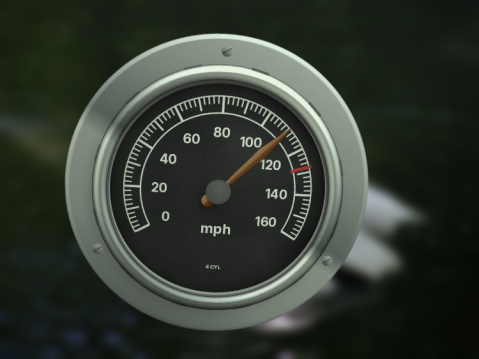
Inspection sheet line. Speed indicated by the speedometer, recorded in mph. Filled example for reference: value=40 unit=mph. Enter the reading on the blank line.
value=110 unit=mph
